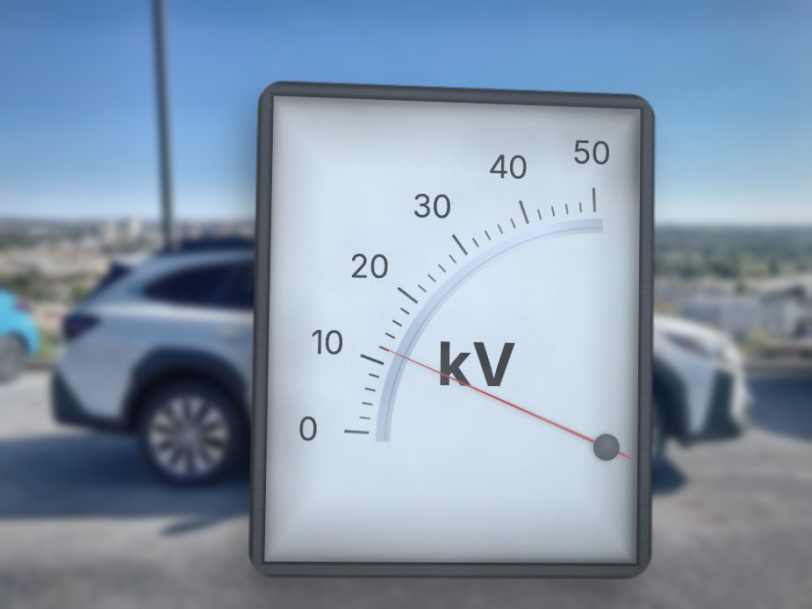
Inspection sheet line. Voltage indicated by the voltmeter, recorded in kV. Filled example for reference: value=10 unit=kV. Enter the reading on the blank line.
value=12 unit=kV
